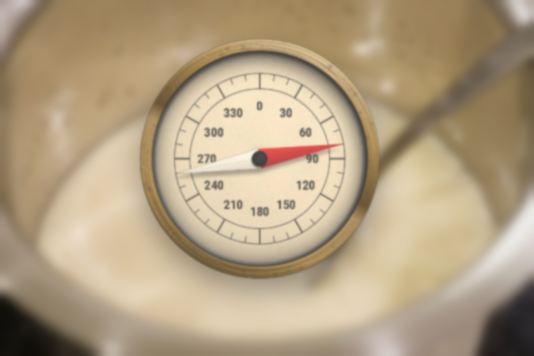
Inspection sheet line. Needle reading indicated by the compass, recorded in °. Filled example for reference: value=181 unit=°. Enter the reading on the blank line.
value=80 unit=°
